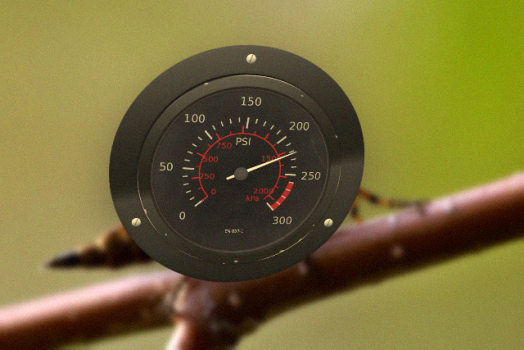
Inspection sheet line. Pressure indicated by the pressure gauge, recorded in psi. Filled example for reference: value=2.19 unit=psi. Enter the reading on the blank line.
value=220 unit=psi
